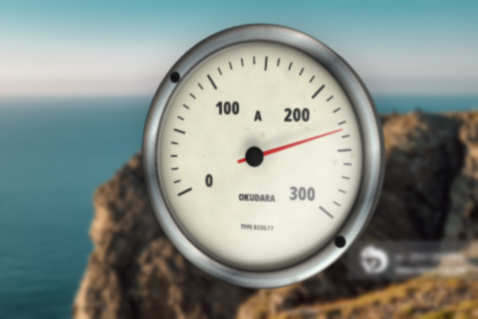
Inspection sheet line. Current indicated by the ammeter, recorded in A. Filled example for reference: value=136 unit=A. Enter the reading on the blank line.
value=235 unit=A
